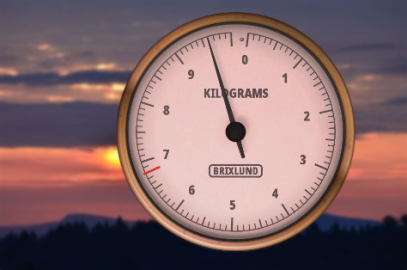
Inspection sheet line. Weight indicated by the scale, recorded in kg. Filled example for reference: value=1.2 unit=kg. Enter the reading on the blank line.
value=9.6 unit=kg
